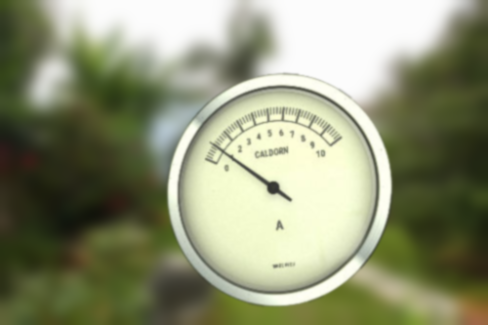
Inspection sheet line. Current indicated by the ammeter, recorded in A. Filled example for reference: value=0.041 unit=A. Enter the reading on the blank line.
value=1 unit=A
